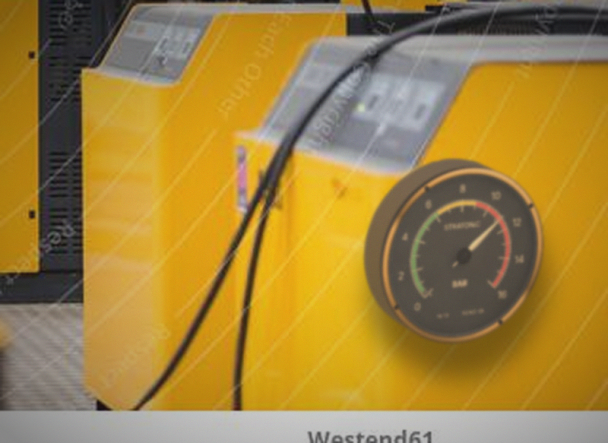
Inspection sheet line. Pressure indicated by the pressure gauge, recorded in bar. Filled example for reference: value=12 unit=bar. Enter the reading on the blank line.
value=11 unit=bar
